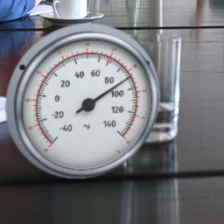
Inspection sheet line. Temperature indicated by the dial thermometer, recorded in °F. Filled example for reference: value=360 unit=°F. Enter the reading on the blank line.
value=90 unit=°F
